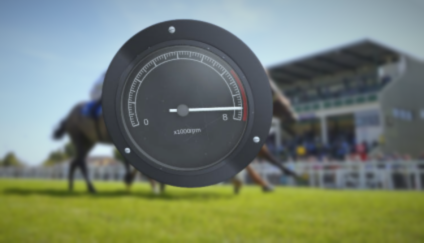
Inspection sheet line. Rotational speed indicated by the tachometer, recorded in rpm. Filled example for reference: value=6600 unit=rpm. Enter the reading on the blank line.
value=7500 unit=rpm
